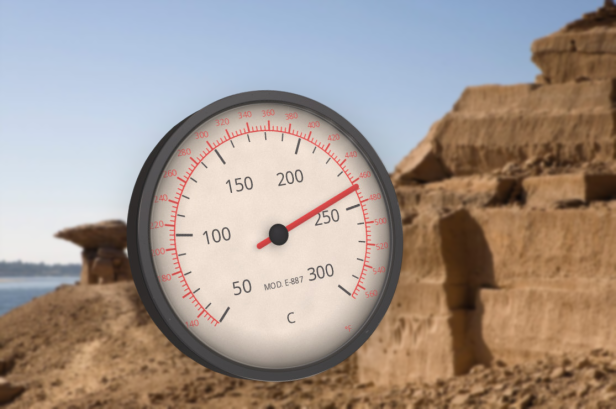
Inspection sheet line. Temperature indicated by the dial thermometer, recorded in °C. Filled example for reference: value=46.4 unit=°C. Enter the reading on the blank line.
value=240 unit=°C
